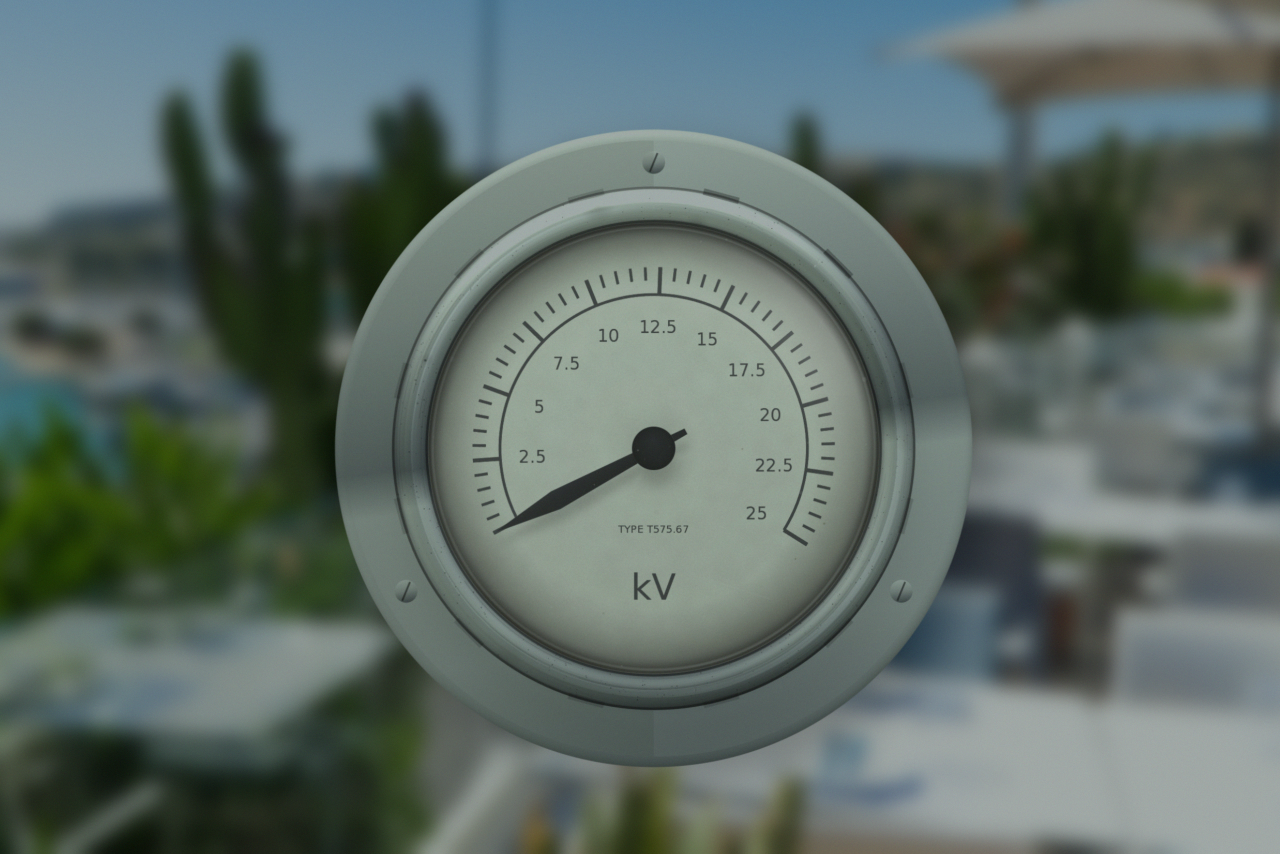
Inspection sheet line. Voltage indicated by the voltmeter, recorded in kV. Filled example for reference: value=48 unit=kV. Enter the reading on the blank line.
value=0 unit=kV
